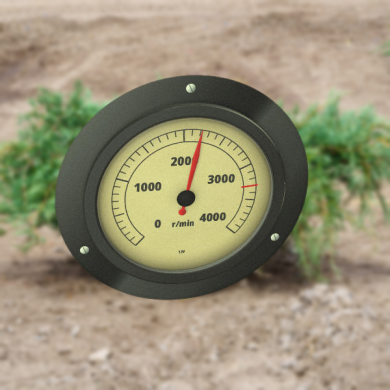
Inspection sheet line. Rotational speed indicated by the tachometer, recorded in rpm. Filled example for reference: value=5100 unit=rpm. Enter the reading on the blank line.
value=2200 unit=rpm
